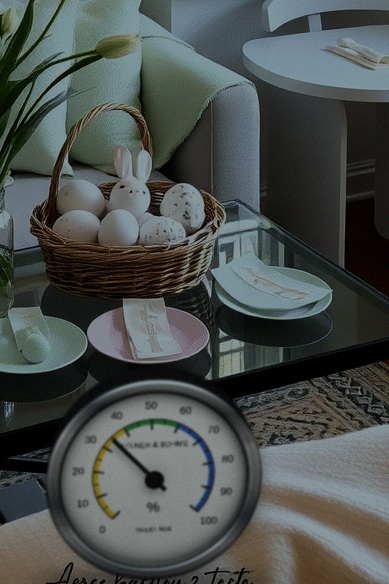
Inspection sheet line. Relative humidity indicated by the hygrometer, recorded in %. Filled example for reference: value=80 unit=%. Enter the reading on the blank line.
value=35 unit=%
